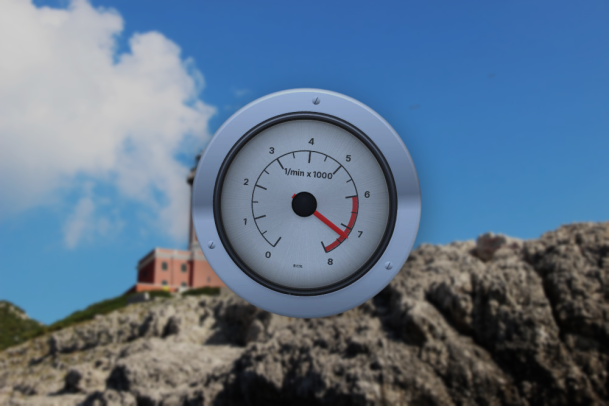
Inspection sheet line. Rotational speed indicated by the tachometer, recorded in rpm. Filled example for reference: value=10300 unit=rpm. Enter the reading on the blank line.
value=7250 unit=rpm
